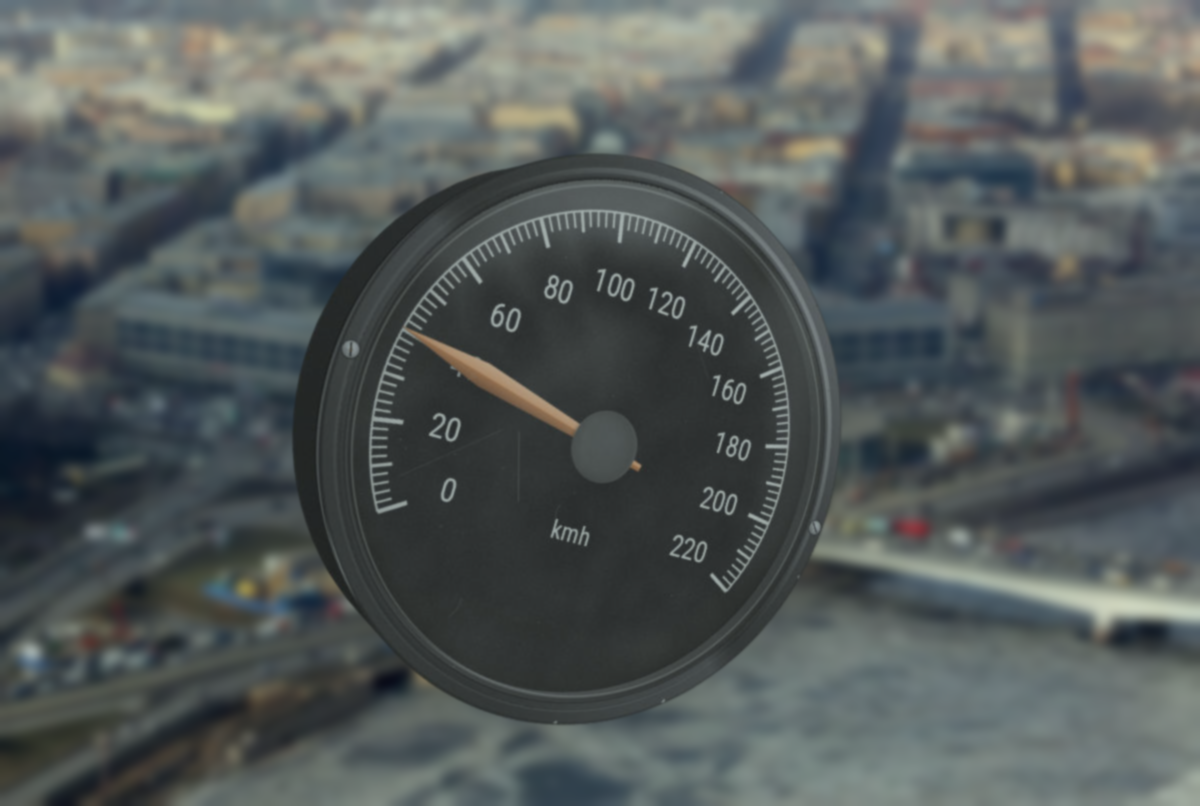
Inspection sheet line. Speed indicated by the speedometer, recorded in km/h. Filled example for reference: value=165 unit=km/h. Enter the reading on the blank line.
value=40 unit=km/h
